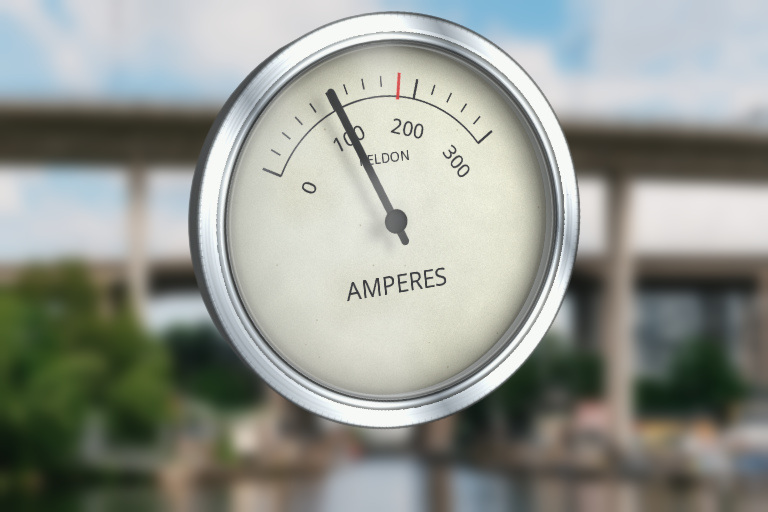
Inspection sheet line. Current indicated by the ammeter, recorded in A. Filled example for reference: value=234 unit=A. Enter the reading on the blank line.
value=100 unit=A
